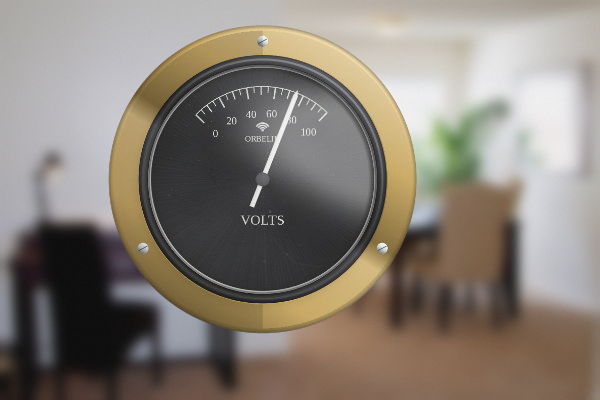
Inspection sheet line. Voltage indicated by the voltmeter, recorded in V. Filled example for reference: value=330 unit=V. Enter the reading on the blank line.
value=75 unit=V
